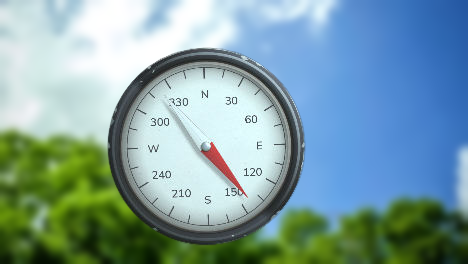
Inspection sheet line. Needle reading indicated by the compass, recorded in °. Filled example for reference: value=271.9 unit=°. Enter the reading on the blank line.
value=142.5 unit=°
